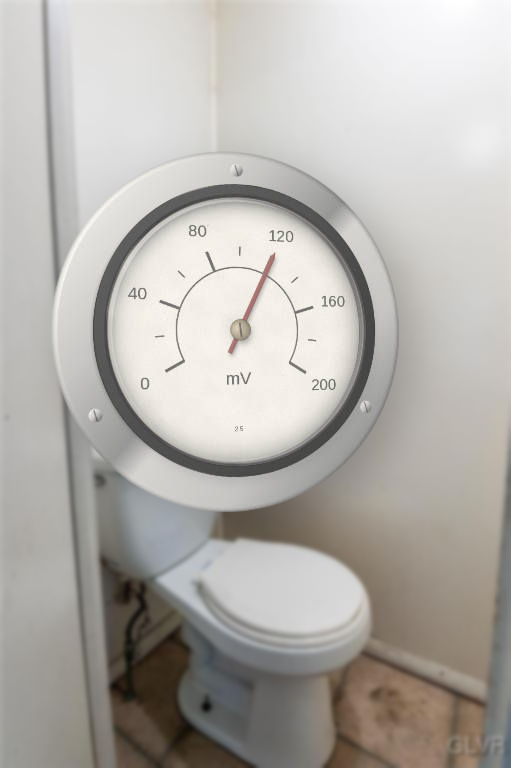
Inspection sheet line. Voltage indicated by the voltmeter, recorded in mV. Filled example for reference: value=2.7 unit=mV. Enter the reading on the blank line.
value=120 unit=mV
